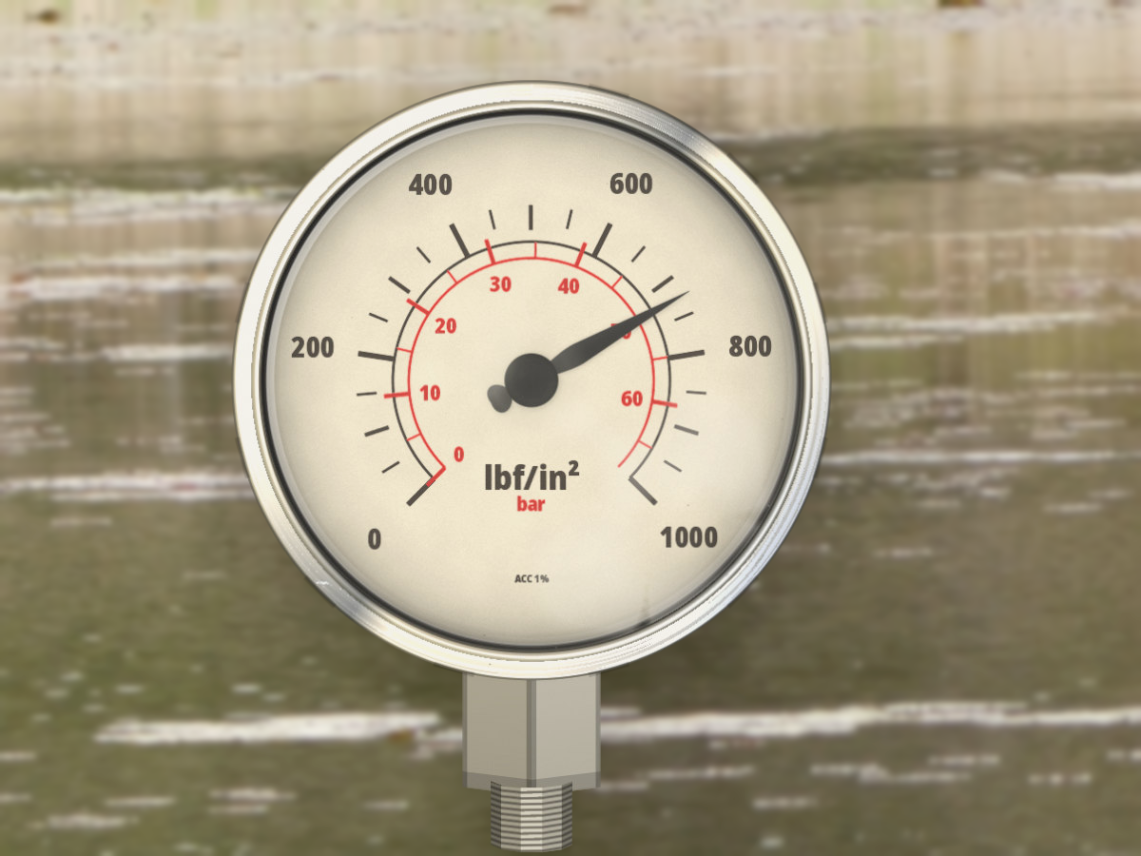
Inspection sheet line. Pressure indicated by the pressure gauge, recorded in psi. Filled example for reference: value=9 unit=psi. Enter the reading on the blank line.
value=725 unit=psi
